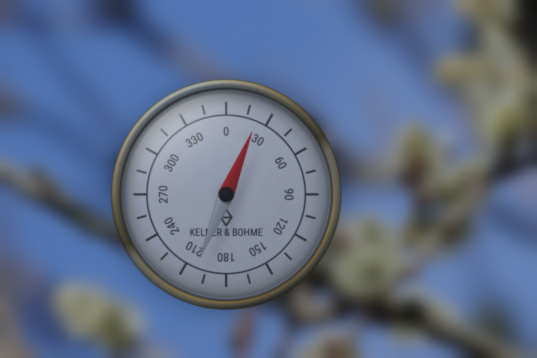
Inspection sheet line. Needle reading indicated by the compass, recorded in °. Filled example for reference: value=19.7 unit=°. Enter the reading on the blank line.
value=22.5 unit=°
